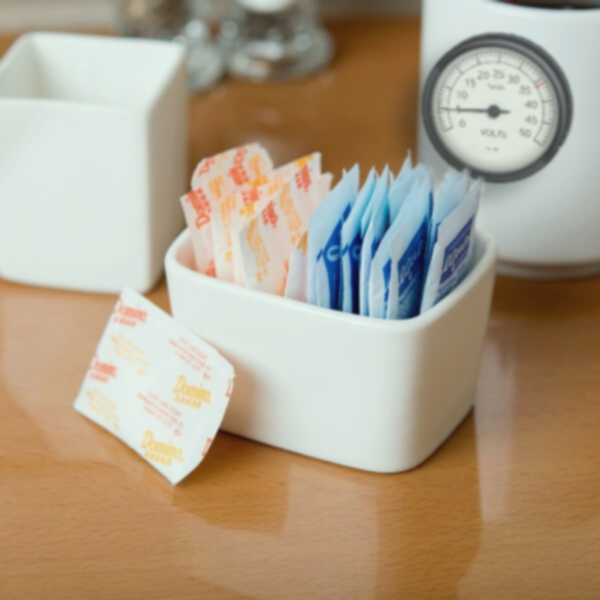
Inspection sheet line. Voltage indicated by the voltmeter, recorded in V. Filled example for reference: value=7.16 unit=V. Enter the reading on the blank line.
value=5 unit=V
